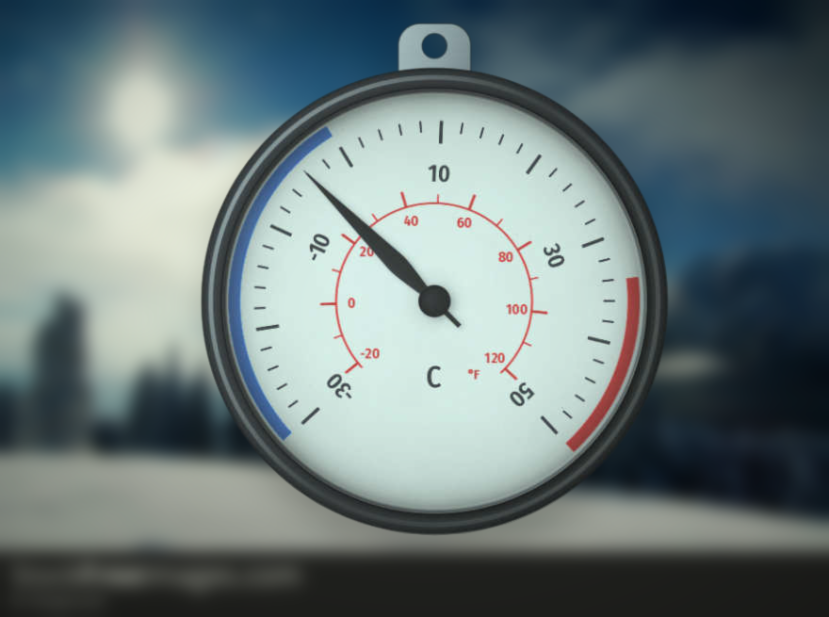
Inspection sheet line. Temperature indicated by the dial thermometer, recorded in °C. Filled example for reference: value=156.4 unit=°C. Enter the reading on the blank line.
value=-4 unit=°C
